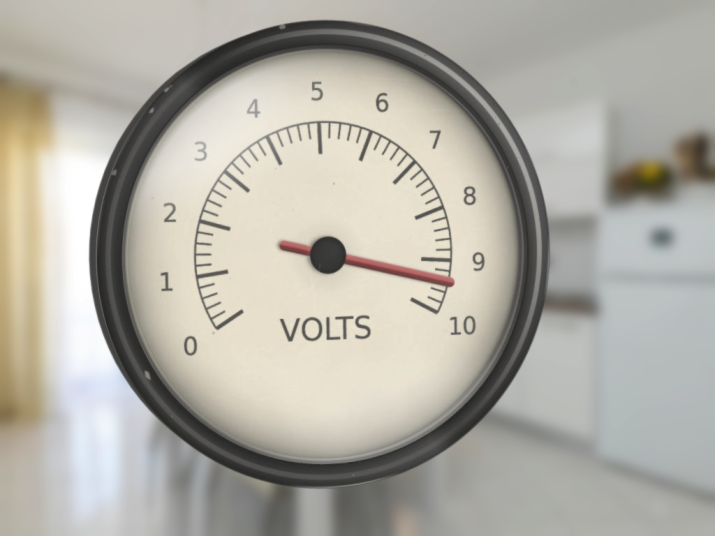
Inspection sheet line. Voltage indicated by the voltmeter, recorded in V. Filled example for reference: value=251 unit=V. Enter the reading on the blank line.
value=9.4 unit=V
